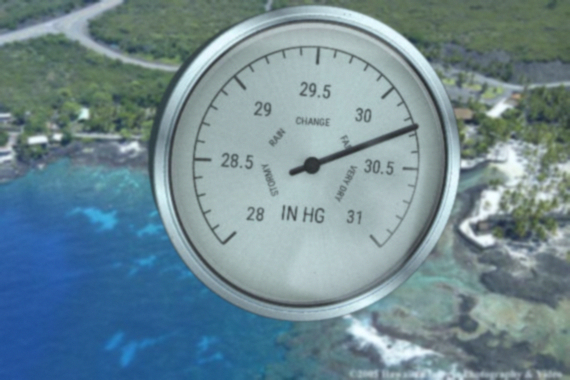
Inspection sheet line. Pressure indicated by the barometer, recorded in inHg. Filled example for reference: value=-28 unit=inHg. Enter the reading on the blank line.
value=30.25 unit=inHg
